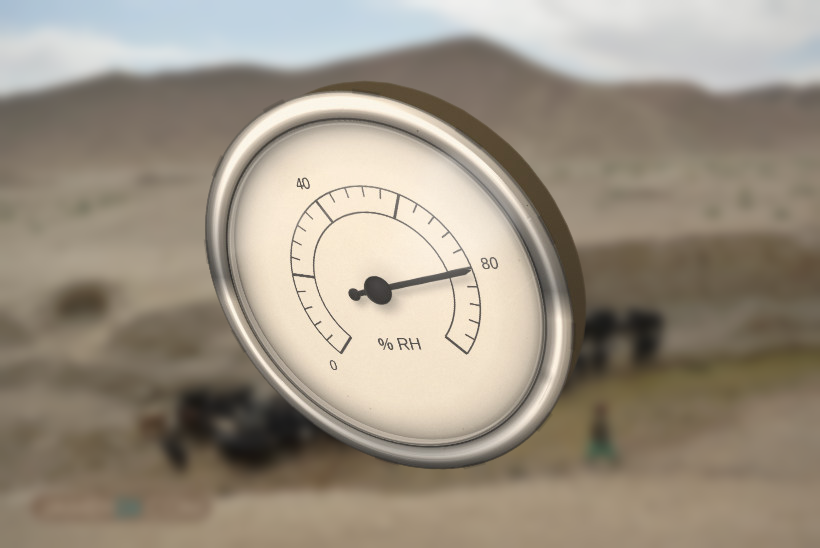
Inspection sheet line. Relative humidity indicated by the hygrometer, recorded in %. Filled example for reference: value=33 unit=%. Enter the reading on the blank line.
value=80 unit=%
